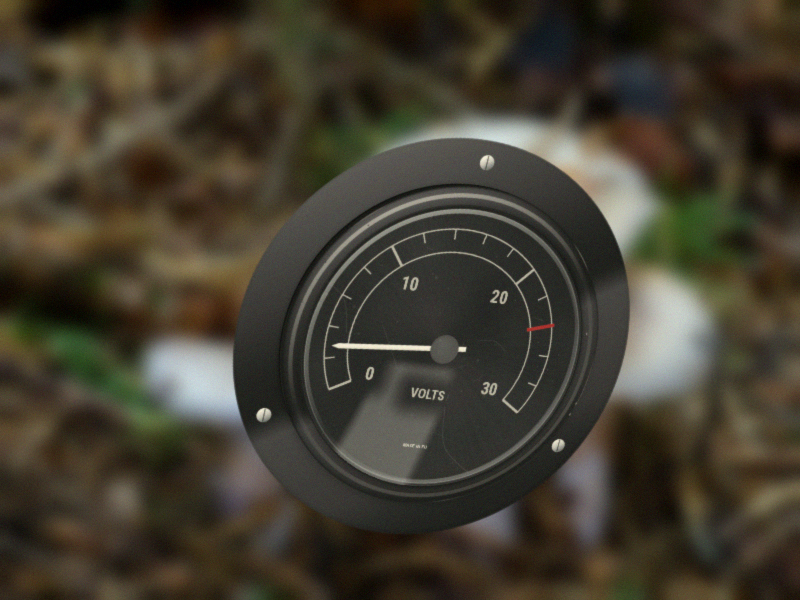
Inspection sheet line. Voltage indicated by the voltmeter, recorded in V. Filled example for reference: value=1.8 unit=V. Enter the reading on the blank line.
value=3 unit=V
